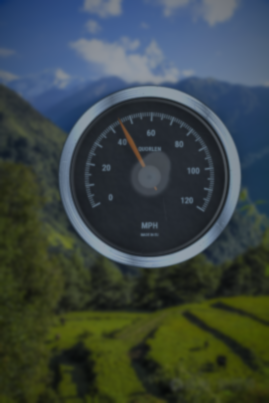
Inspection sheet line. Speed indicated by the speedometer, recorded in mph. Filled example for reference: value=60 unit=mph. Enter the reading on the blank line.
value=45 unit=mph
